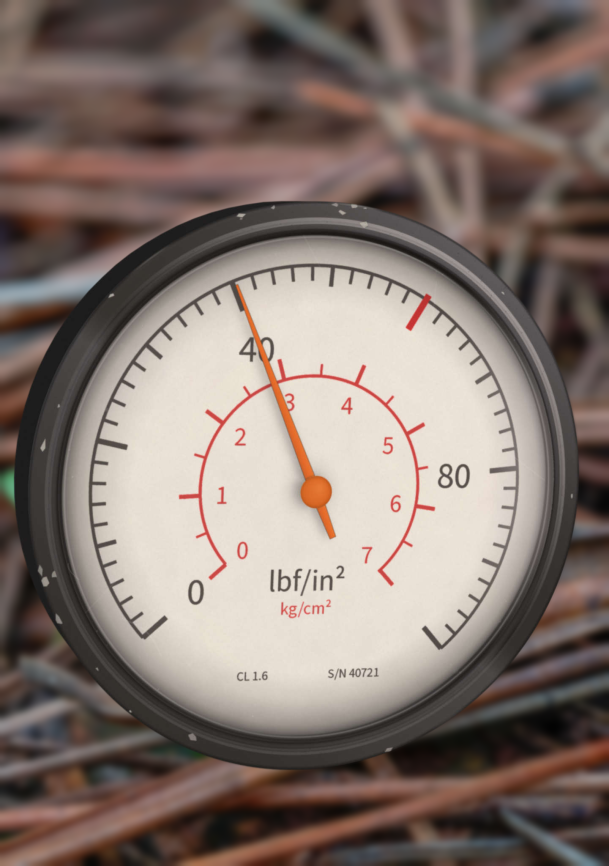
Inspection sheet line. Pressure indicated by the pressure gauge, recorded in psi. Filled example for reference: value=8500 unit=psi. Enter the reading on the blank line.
value=40 unit=psi
